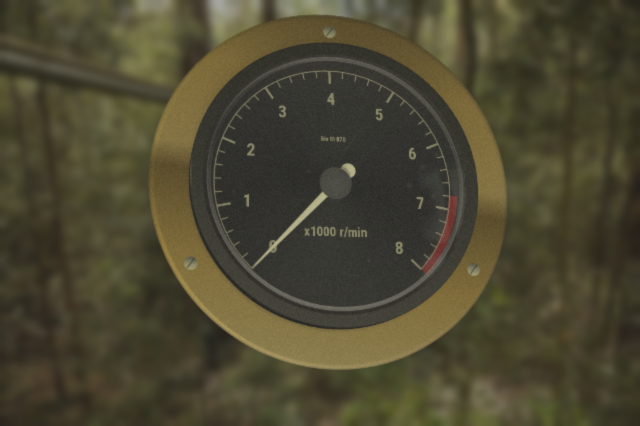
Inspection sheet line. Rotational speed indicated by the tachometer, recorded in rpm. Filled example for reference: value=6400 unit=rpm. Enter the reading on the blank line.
value=0 unit=rpm
